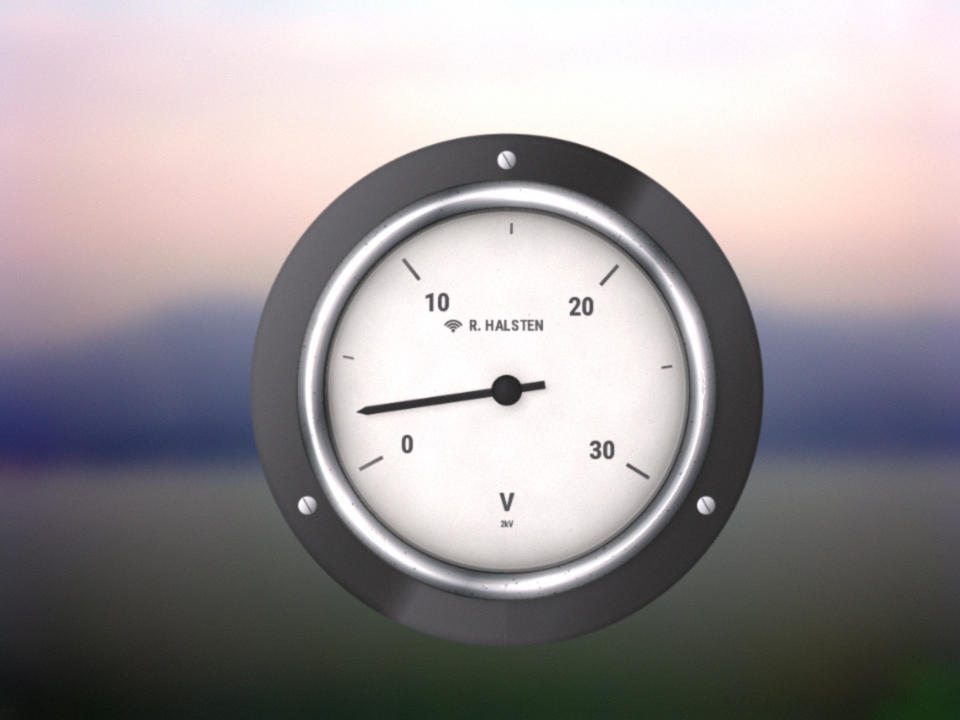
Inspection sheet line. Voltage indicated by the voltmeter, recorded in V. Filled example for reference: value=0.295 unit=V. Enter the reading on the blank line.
value=2.5 unit=V
